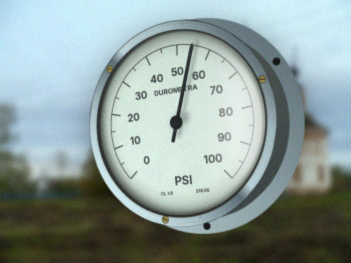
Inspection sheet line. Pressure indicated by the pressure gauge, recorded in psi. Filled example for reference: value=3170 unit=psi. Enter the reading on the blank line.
value=55 unit=psi
